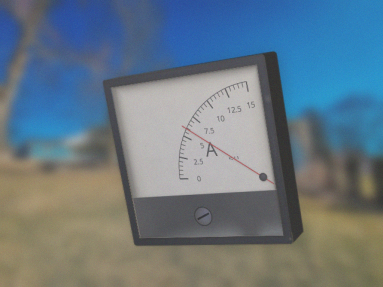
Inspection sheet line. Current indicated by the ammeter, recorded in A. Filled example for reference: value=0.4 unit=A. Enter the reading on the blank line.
value=6 unit=A
